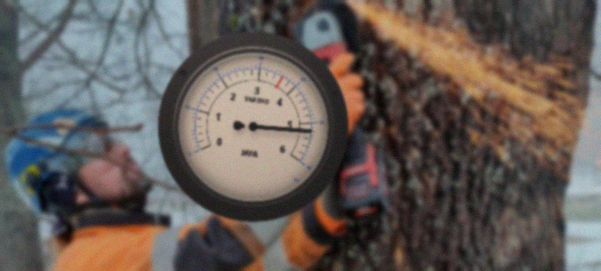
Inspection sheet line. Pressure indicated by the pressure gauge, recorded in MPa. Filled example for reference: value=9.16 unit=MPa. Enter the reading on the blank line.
value=5.2 unit=MPa
